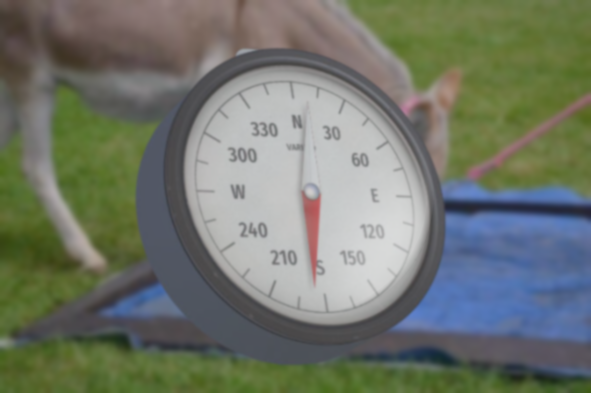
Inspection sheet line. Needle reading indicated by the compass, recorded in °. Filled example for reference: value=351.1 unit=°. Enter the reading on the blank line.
value=187.5 unit=°
